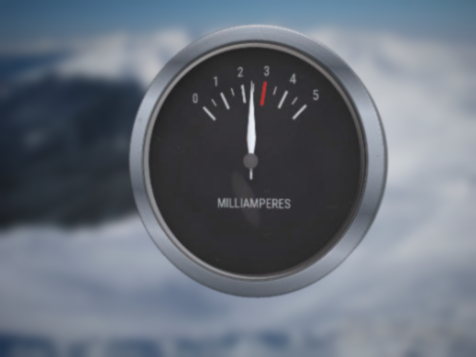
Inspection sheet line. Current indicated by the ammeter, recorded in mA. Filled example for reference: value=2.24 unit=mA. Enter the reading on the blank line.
value=2.5 unit=mA
